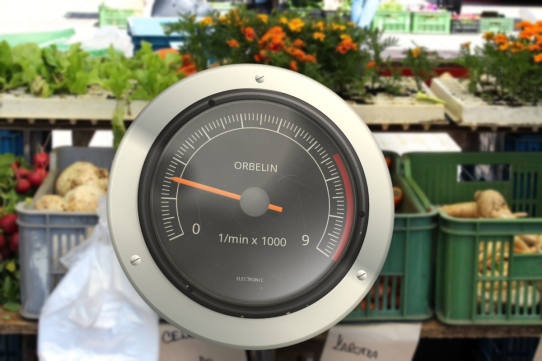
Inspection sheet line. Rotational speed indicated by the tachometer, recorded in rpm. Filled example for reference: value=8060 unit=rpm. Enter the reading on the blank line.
value=1500 unit=rpm
